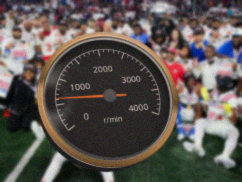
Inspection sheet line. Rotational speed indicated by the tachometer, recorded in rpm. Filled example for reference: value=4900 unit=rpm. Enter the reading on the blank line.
value=600 unit=rpm
